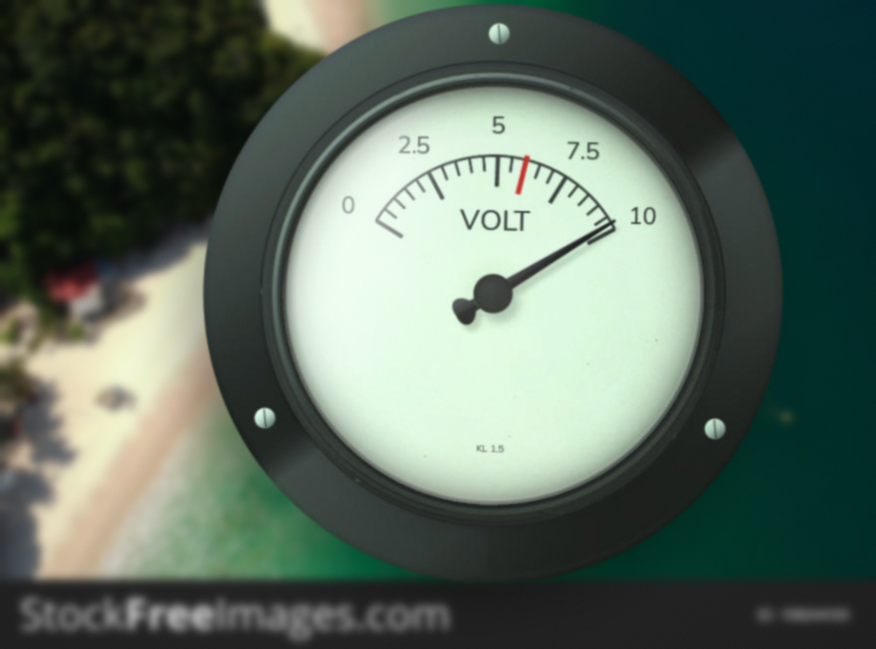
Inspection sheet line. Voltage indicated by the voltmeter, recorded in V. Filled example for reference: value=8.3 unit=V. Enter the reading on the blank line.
value=9.75 unit=V
